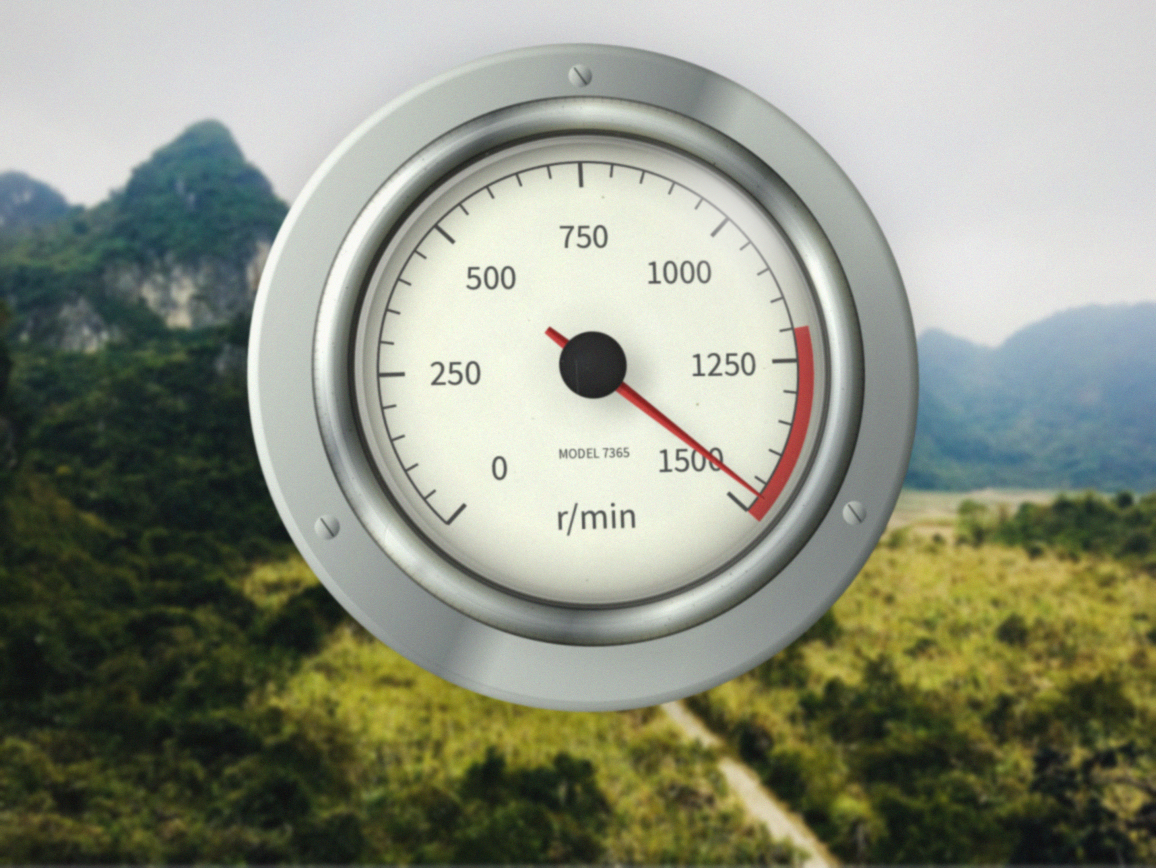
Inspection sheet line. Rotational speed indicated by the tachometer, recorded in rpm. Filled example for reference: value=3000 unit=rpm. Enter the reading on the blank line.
value=1475 unit=rpm
